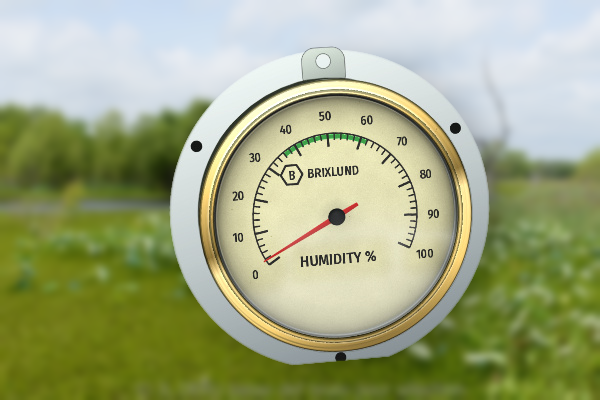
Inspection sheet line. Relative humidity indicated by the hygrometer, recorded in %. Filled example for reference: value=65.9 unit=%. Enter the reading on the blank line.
value=2 unit=%
